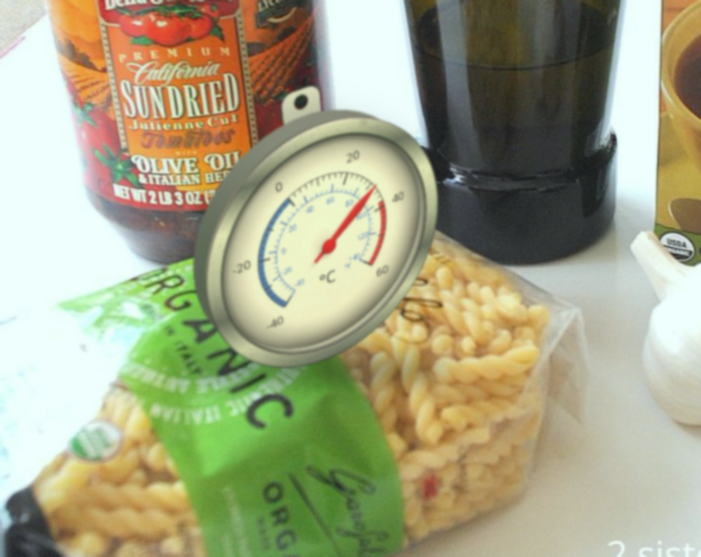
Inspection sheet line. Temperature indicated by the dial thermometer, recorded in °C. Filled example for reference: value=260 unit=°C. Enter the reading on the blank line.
value=30 unit=°C
